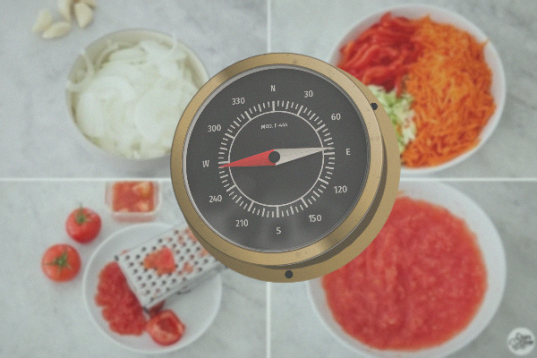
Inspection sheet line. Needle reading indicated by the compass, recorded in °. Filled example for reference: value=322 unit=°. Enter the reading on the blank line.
value=265 unit=°
